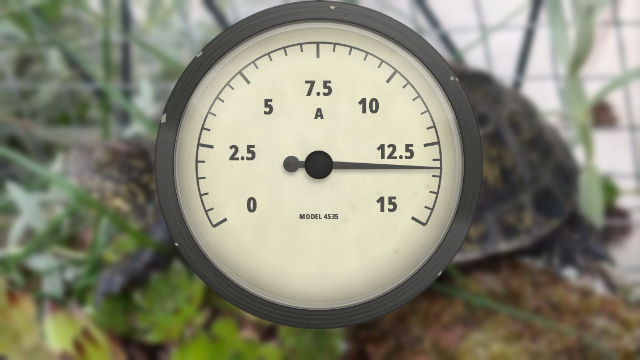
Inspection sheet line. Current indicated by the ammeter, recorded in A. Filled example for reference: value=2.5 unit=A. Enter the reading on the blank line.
value=13.25 unit=A
